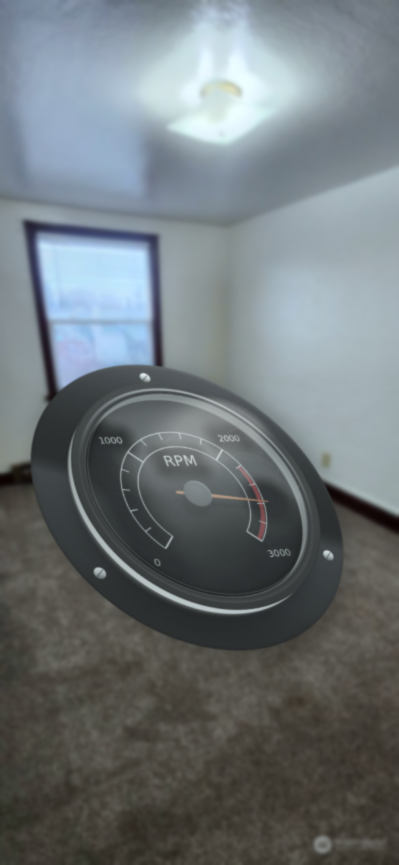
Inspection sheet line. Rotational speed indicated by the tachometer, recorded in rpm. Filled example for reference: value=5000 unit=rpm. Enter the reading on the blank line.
value=2600 unit=rpm
